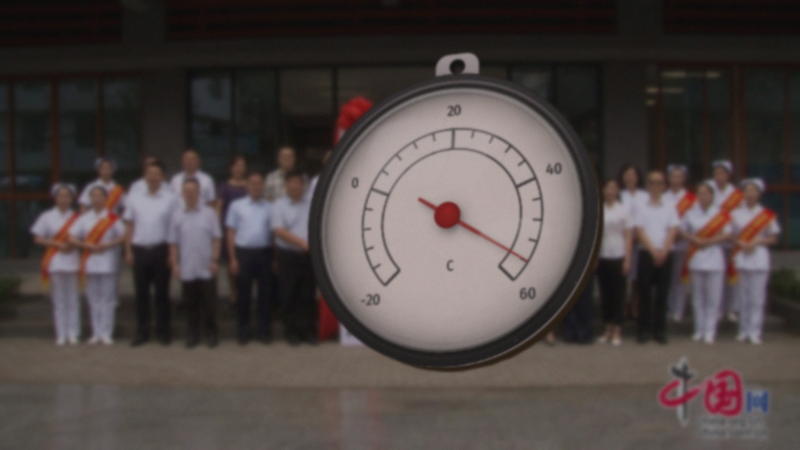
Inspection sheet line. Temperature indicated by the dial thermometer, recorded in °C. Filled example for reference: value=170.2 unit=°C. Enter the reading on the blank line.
value=56 unit=°C
